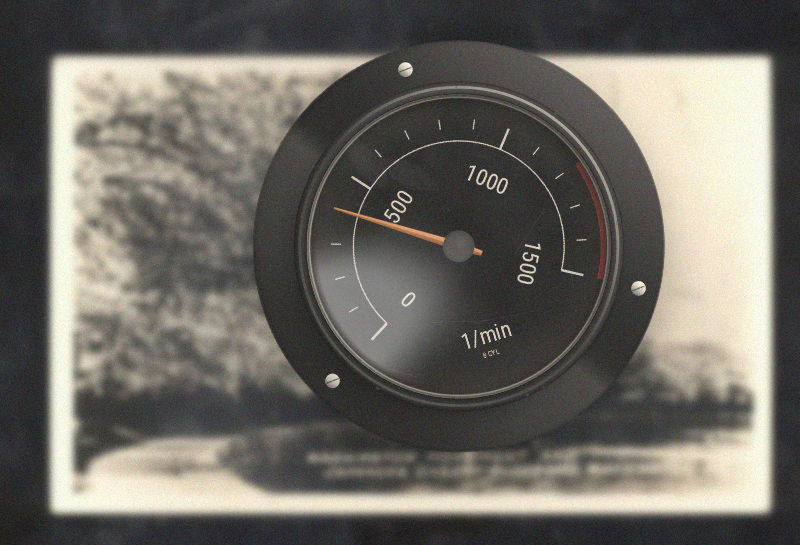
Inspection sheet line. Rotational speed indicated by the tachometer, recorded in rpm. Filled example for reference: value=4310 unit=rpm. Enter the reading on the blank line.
value=400 unit=rpm
